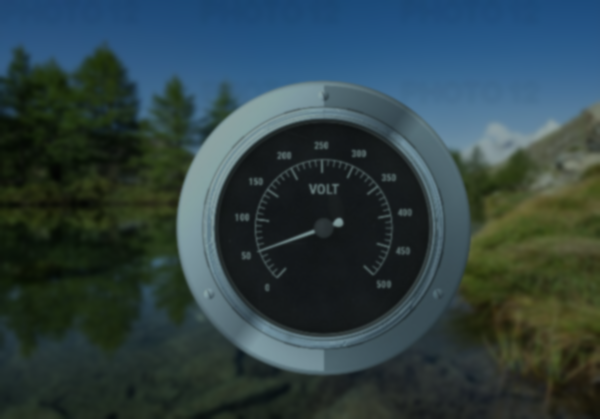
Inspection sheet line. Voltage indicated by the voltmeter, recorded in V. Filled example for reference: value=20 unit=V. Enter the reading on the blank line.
value=50 unit=V
